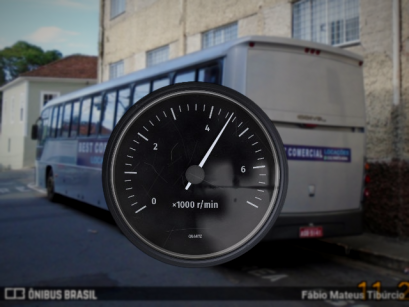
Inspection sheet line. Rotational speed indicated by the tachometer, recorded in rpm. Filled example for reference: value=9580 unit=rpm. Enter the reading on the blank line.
value=4500 unit=rpm
